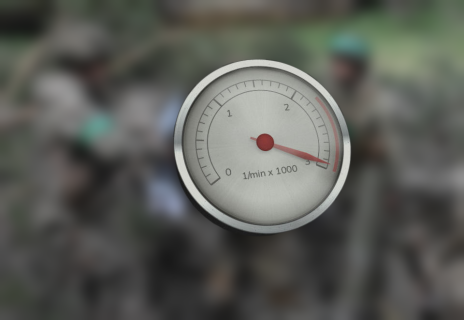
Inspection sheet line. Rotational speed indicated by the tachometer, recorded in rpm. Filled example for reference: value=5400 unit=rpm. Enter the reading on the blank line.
value=2950 unit=rpm
